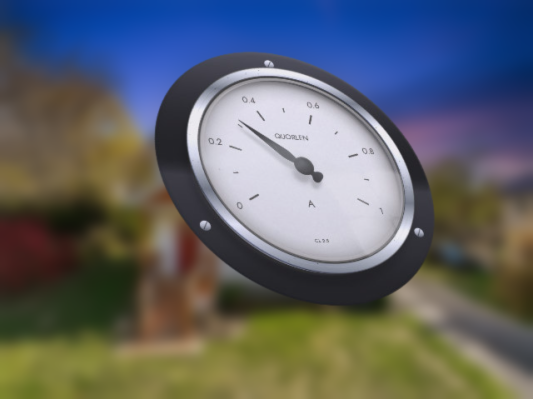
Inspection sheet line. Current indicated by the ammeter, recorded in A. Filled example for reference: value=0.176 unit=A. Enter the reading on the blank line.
value=0.3 unit=A
